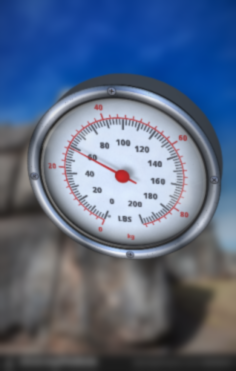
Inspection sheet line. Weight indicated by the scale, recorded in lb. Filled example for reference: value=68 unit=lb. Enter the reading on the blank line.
value=60 unit=lb
